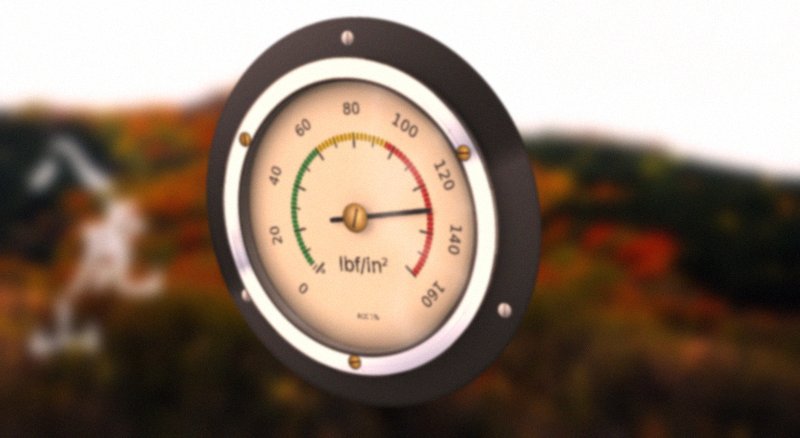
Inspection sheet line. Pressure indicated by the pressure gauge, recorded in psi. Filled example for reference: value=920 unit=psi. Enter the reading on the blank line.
value=130 unit=psi
